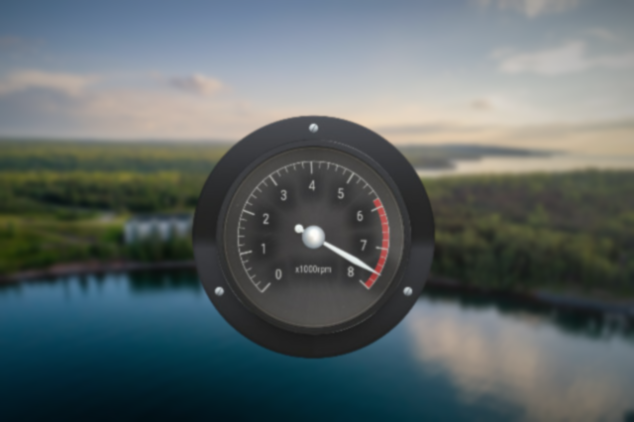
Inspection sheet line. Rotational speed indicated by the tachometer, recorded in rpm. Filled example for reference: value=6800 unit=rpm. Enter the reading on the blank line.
value=7600 unit=rpm
